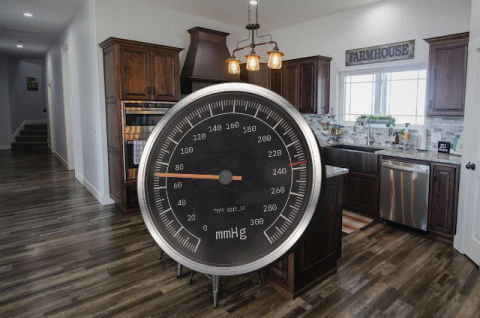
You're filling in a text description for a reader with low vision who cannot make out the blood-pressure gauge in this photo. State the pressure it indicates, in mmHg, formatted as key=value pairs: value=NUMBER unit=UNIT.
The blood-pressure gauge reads value=70 unit=mmHg
